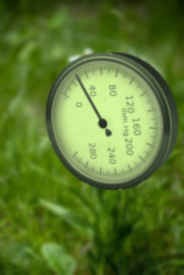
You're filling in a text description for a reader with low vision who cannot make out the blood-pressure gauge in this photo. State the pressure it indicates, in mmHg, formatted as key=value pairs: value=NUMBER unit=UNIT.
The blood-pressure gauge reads value=30 unit=mmHg
